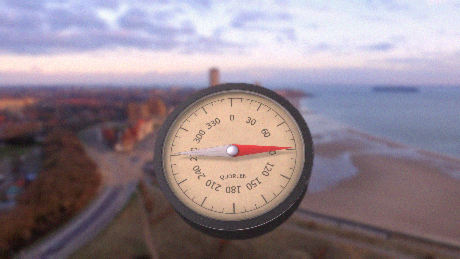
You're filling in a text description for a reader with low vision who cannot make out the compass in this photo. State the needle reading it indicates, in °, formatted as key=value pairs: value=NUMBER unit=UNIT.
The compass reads value=90 unit=°
